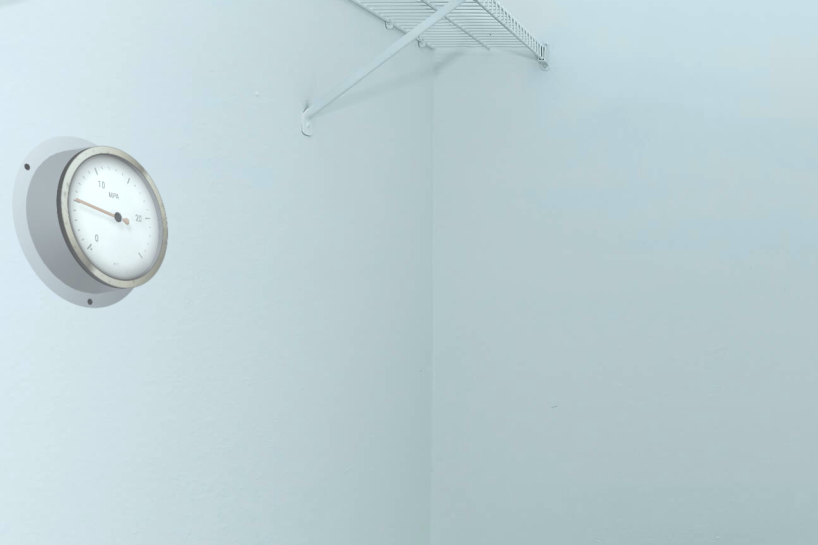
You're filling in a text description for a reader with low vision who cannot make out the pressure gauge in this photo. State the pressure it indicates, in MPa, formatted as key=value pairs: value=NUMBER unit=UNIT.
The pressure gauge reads value=5 unit=MPa
